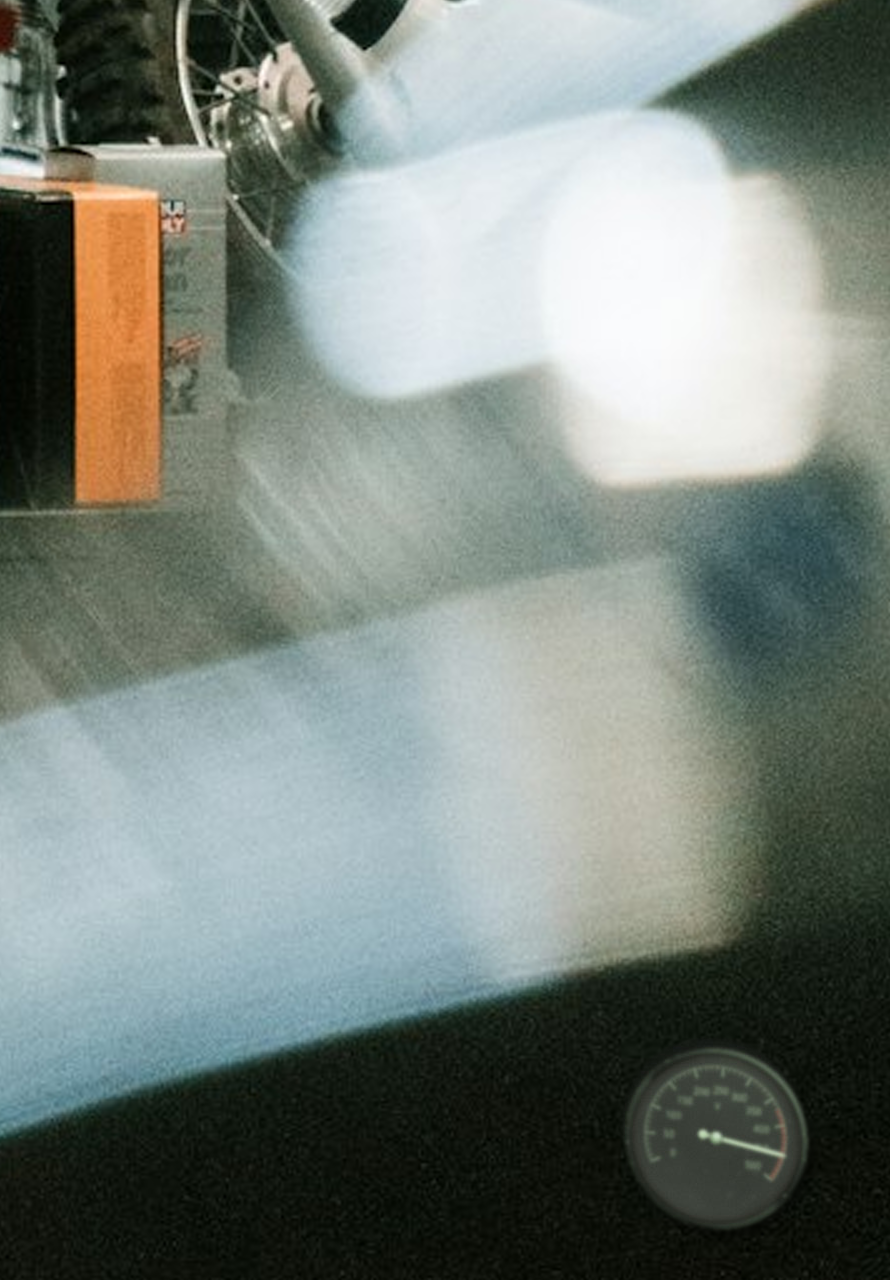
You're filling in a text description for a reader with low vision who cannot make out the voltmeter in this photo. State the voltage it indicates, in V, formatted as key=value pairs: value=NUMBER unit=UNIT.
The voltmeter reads value=450 unit=V
